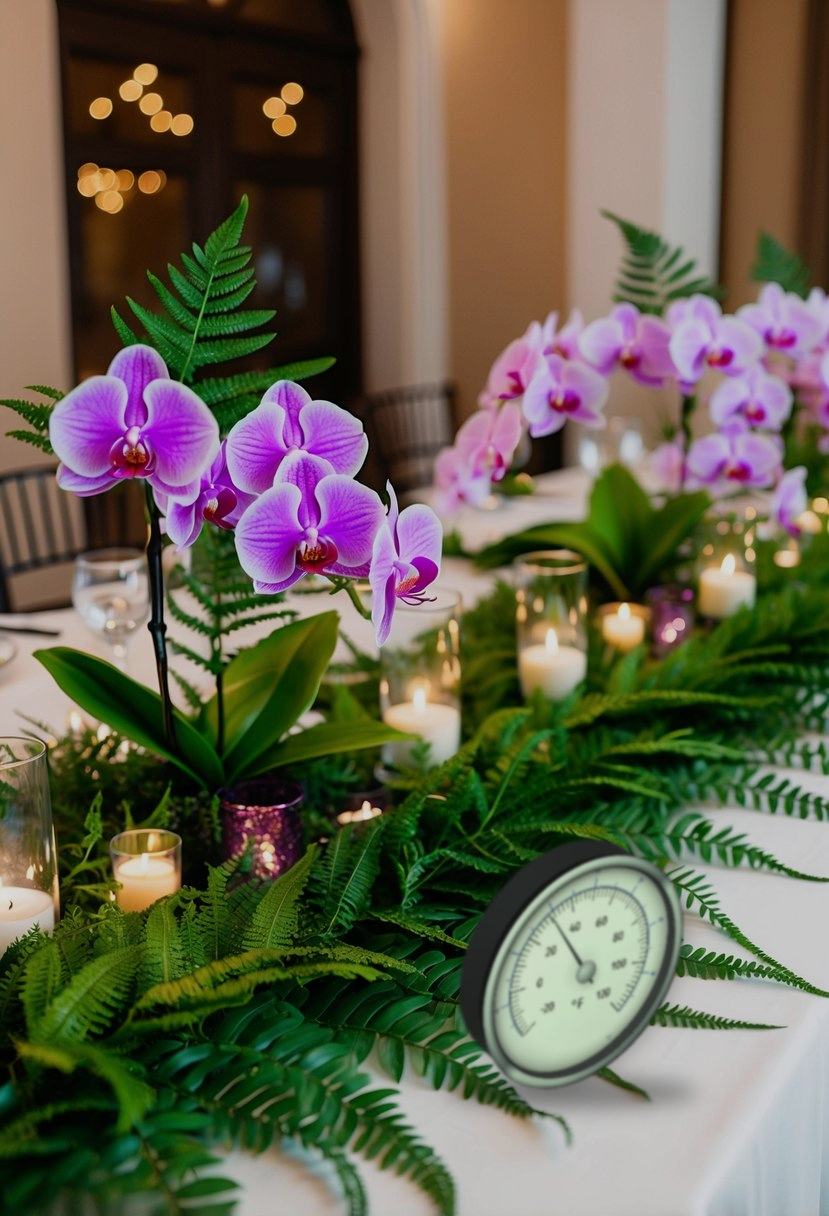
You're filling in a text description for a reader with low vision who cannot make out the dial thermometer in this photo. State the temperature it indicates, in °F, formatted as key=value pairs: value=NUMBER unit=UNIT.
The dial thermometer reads value=30 unit=°F
